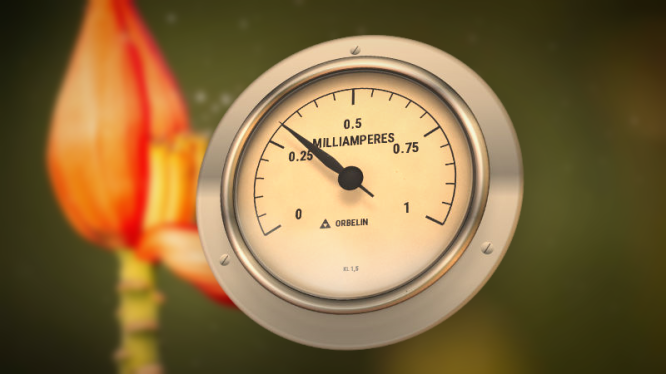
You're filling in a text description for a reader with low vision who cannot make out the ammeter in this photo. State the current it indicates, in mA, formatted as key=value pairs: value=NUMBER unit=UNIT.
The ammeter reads value=0.3 unit=mA
